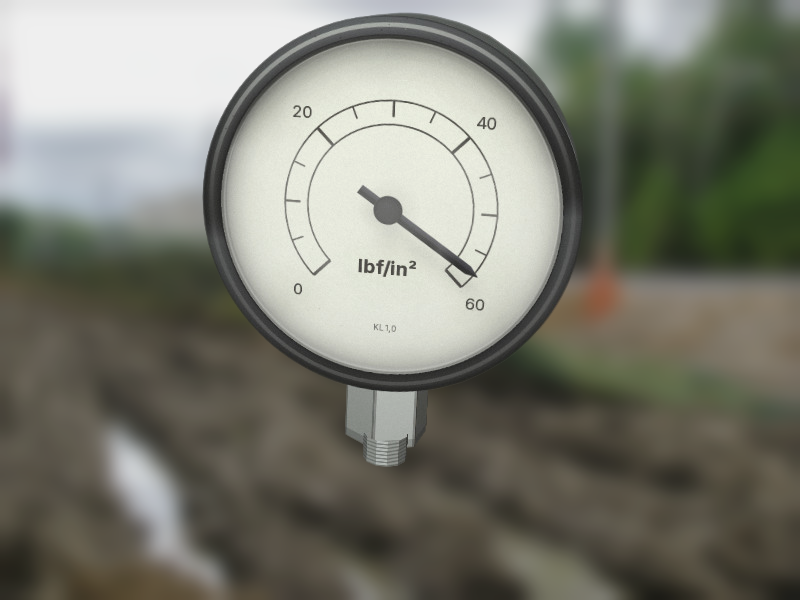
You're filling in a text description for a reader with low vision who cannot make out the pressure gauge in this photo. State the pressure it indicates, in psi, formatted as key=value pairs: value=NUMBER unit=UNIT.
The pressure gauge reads value=57.5 unit=psi
